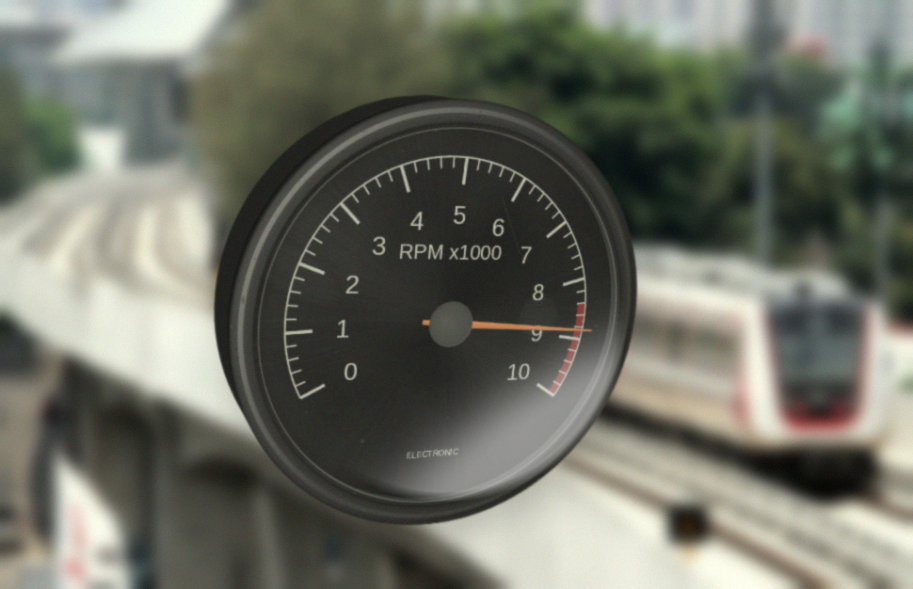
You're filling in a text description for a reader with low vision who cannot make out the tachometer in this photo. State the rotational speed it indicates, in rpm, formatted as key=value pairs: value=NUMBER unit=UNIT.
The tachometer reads value=8800 unit=rpm
